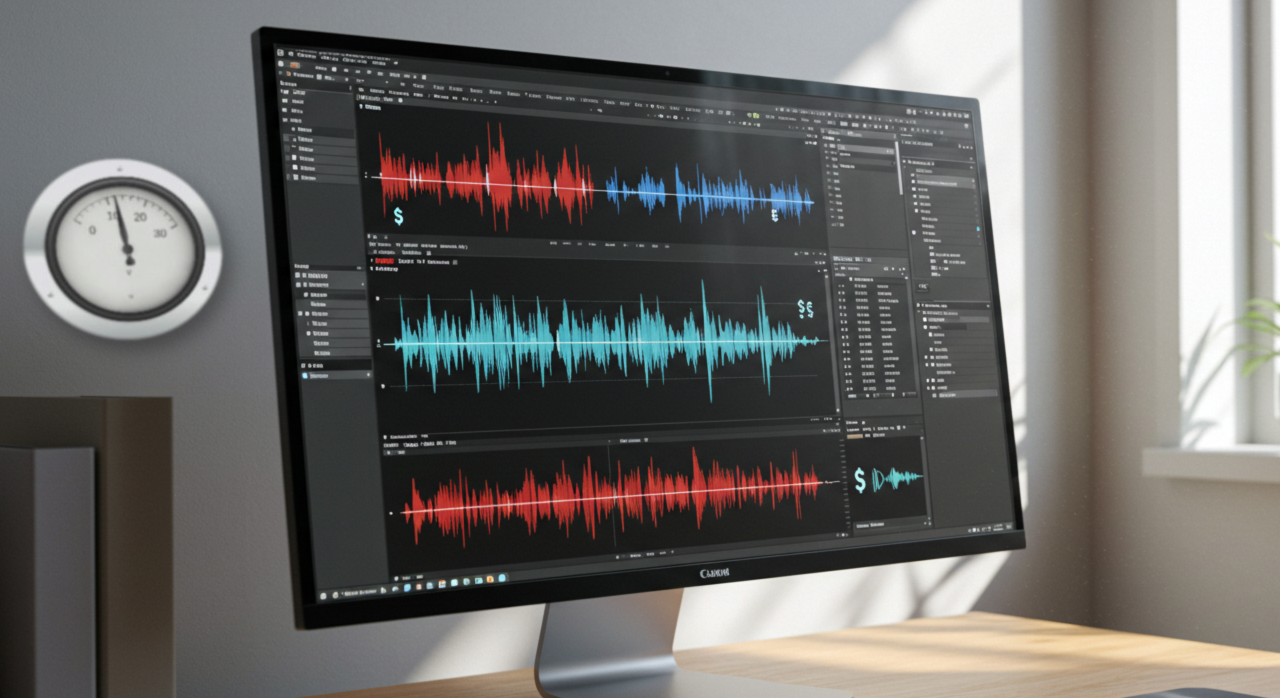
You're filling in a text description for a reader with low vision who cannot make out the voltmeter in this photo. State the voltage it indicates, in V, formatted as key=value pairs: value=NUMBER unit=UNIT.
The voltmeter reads value=12 unit=V
